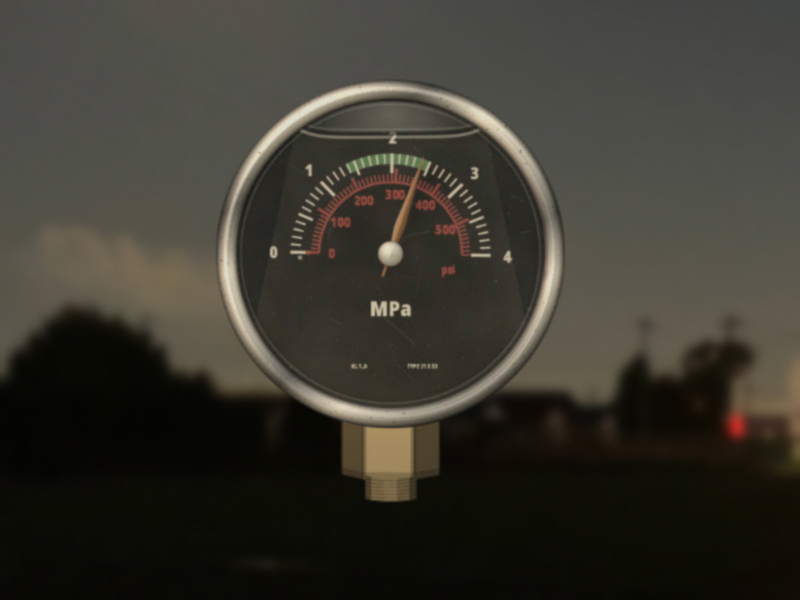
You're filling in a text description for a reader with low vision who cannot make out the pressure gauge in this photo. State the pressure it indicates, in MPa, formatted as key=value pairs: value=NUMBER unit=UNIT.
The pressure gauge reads value=2.4 unit=MPa
